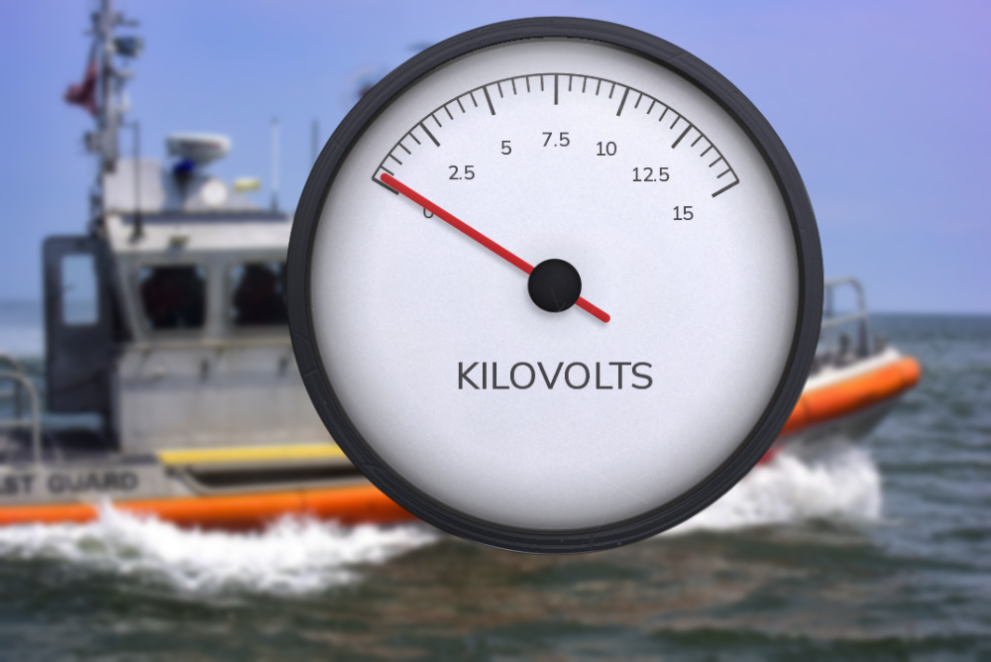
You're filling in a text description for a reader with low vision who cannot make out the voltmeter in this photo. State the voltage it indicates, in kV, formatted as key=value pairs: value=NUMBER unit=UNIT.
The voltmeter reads value=0.25 unit=kV
